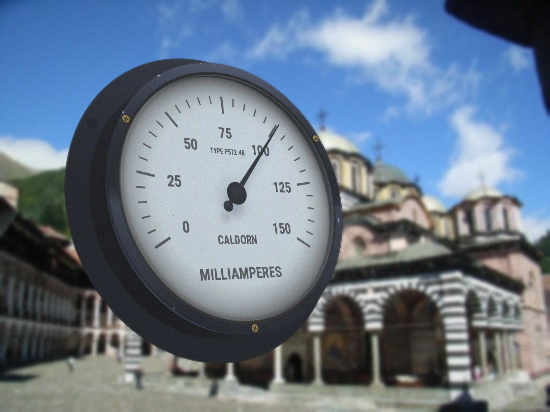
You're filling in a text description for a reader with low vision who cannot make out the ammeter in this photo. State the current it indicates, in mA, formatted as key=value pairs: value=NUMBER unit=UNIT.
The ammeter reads value=100 unit=mA
